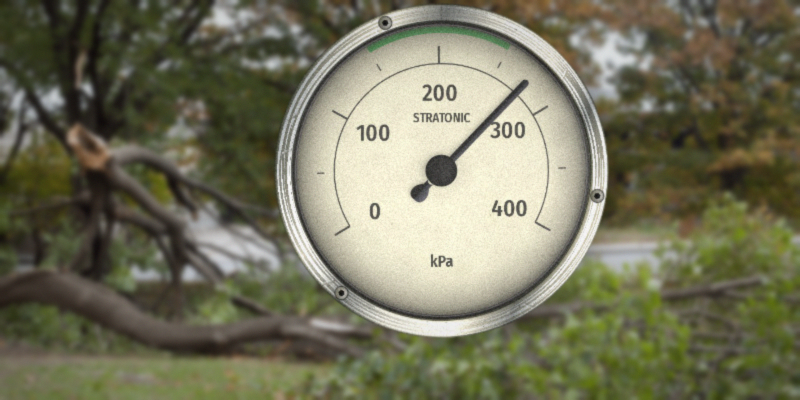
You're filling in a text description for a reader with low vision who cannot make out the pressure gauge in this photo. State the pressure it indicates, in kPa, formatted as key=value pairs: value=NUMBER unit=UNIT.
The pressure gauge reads value=275 unit=kPa
